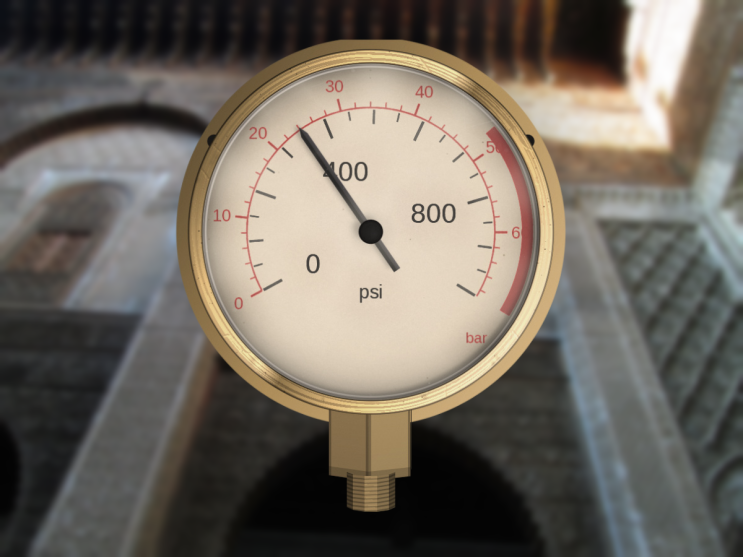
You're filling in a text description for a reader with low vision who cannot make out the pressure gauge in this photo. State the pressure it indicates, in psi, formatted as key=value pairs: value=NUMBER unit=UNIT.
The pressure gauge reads value=350 unit=psi
